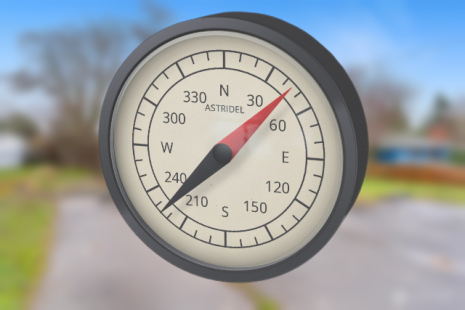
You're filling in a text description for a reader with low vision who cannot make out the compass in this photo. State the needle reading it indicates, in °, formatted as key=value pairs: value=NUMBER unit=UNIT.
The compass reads value=45 unit=°
